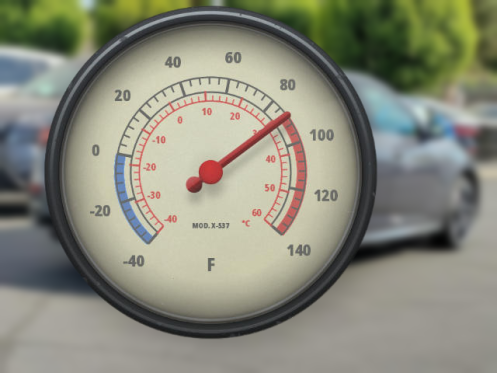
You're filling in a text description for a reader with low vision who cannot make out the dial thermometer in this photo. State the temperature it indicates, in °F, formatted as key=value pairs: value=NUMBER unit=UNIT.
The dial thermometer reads value=88 unit=°F
